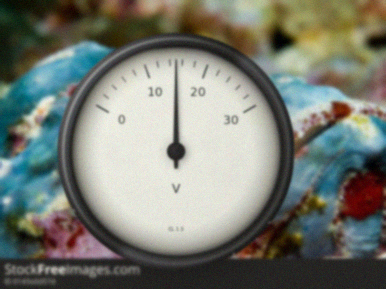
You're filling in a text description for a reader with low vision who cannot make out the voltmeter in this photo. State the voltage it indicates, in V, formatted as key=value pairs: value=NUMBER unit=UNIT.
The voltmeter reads value=15 unit=V
